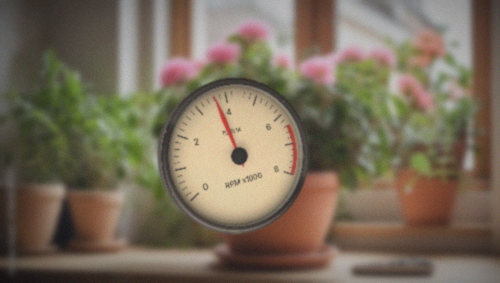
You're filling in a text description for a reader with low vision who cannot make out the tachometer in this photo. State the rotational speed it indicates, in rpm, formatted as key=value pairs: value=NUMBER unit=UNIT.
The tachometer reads value=3600 unit=rpm
